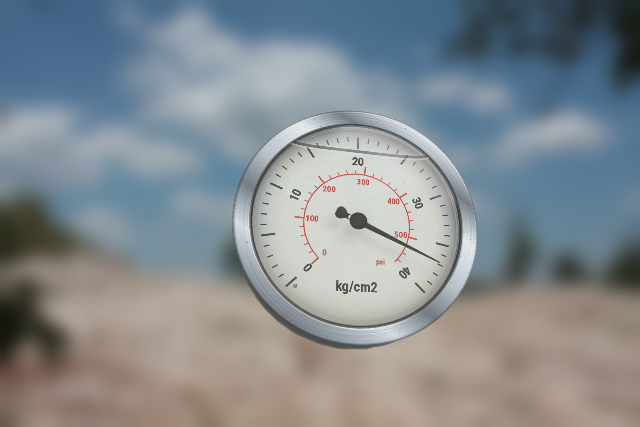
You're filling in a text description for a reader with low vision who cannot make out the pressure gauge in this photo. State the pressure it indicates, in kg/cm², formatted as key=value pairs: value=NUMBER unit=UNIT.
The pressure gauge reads value=37 unit=kg/cm²
